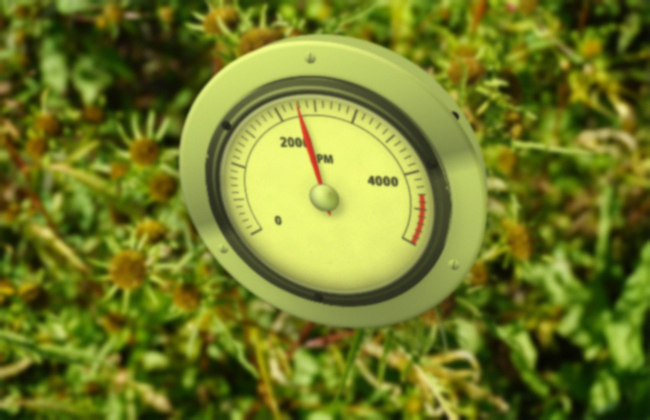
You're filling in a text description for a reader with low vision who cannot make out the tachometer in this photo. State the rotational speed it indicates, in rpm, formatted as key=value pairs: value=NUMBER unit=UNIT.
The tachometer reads value=2300 unit=rpm
